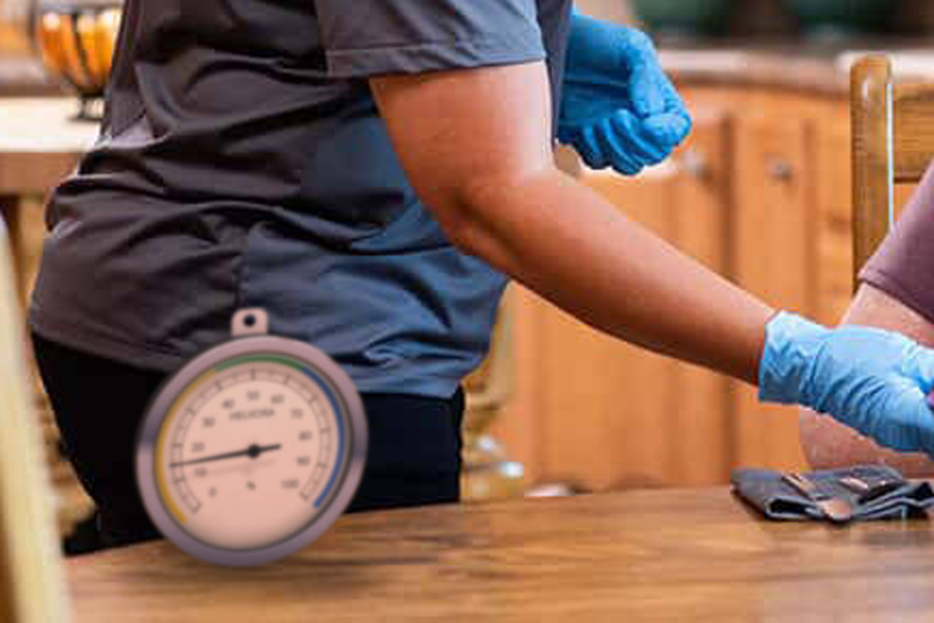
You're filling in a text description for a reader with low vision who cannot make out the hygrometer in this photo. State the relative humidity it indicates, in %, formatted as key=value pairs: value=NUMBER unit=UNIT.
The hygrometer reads value=15 unit=%
